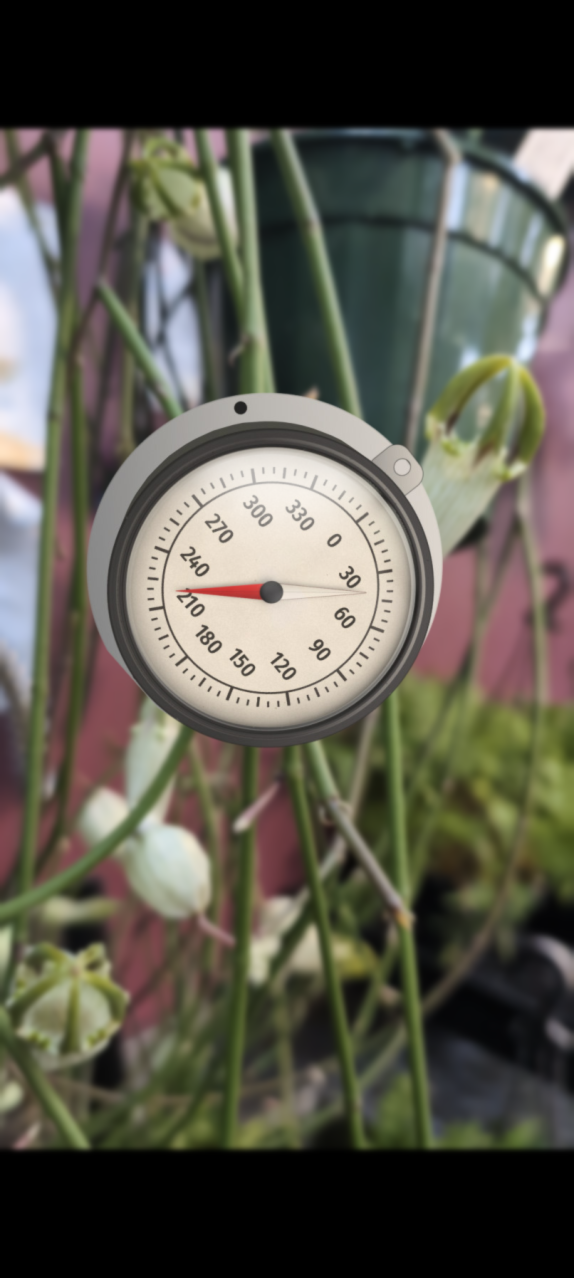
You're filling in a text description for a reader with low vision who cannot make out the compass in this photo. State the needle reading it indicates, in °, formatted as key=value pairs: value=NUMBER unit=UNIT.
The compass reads value=220 unit=°
